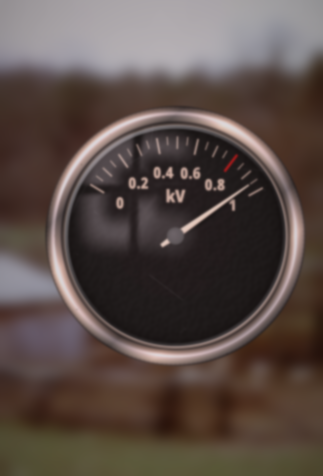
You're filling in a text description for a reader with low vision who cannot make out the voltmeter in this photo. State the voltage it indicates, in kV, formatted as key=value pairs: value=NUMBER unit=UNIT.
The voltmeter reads value=0.95 unit=kV
